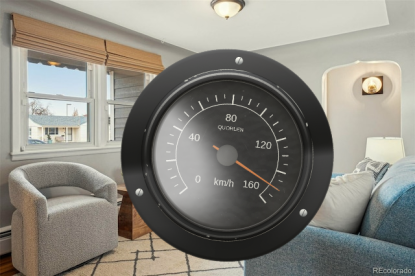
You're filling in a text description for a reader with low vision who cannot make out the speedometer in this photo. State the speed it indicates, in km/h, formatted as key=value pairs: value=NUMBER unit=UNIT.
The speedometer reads value=150 unit=km/h
